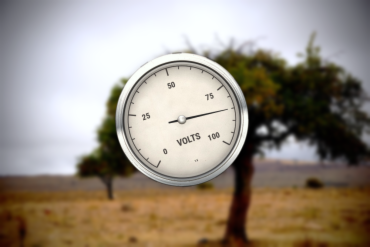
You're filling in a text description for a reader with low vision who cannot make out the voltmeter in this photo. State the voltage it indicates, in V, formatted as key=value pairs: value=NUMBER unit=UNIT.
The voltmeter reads value=85 unit=V
